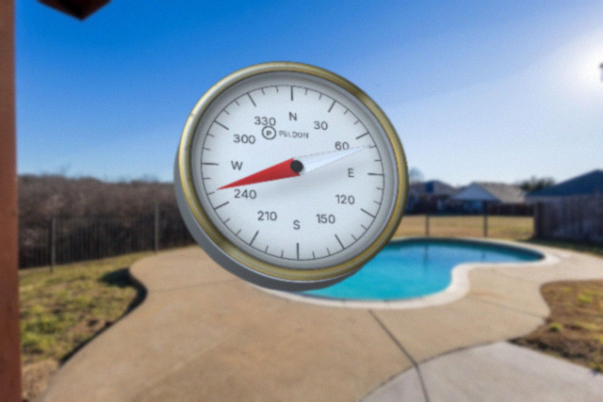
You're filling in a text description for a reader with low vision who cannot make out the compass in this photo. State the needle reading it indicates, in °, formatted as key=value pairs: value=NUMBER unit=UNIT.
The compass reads value=250 unit=°
